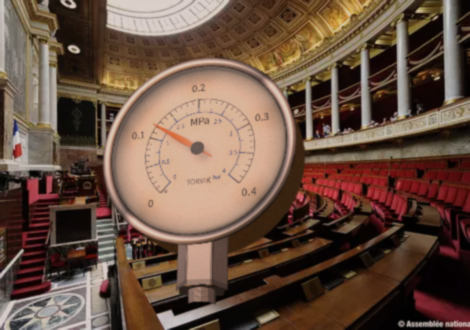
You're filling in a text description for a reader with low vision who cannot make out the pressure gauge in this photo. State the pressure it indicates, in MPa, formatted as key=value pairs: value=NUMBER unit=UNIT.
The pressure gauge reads value=0.12 unit=MPa
